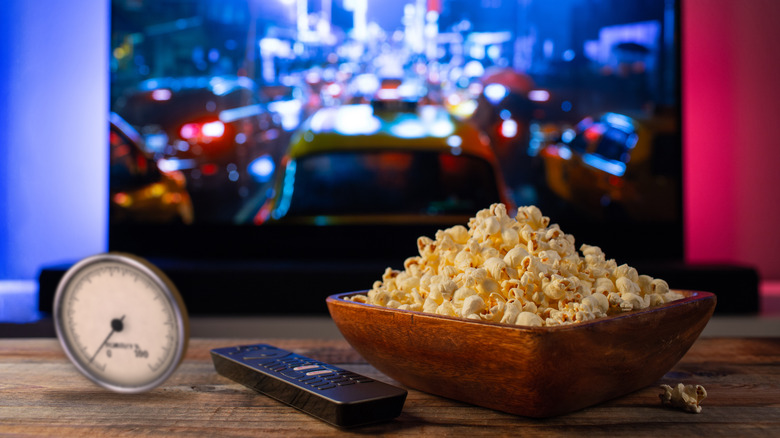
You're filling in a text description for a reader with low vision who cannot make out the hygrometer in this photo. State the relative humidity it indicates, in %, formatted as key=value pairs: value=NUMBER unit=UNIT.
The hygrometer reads value=5 unit=%
